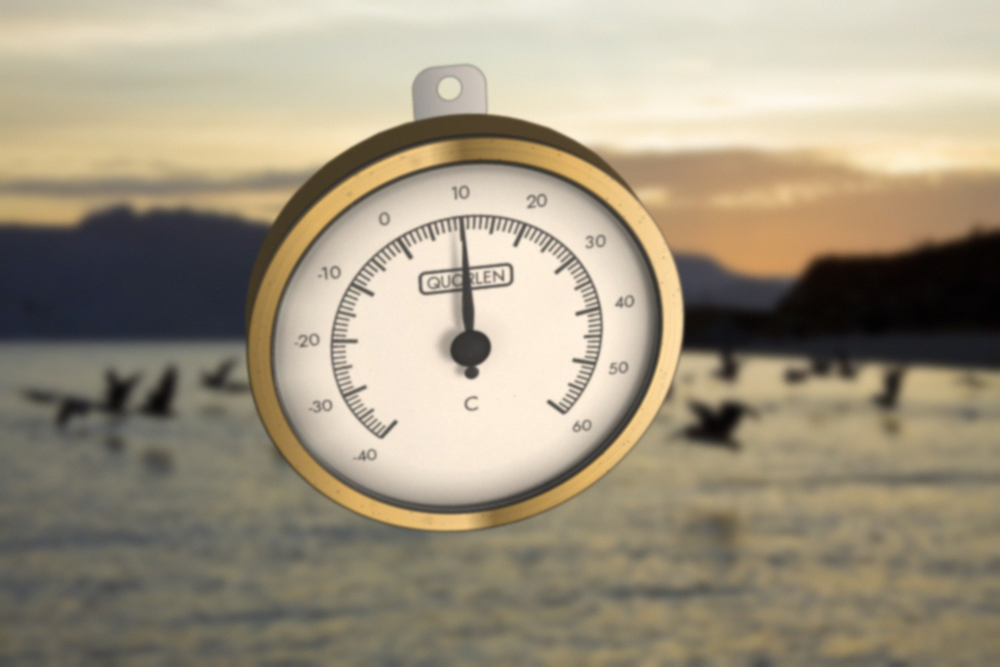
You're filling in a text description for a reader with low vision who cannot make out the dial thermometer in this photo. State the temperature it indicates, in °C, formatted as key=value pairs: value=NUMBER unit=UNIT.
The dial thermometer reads value=10 unit=°C
